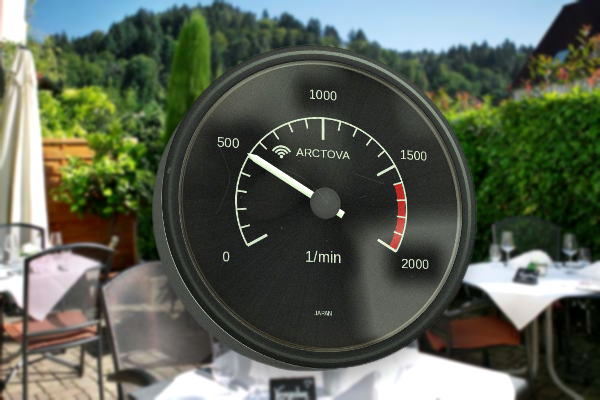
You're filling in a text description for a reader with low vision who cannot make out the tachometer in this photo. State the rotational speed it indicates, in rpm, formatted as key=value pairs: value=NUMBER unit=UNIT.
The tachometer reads value=500 unit=rpm
